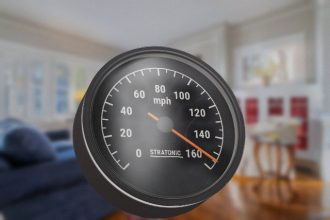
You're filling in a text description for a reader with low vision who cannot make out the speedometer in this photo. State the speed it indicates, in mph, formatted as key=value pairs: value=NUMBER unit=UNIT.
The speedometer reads value=155 unit=mph
